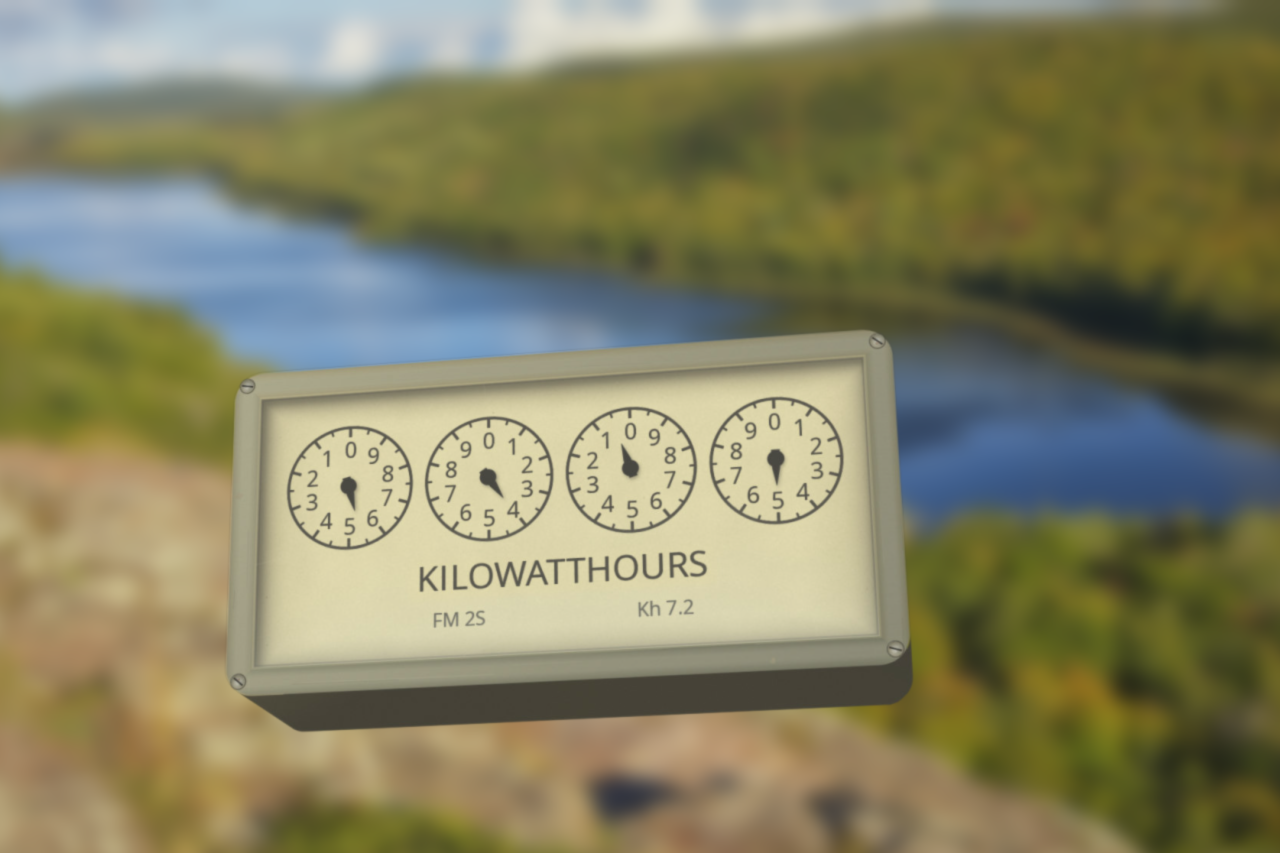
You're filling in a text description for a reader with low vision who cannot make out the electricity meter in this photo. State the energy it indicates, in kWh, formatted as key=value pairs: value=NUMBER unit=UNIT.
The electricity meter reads value=5405 unit=kWh
